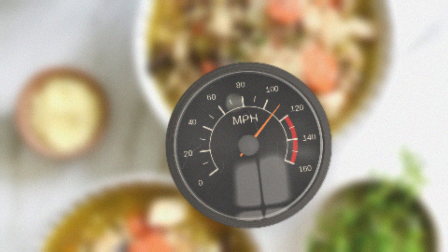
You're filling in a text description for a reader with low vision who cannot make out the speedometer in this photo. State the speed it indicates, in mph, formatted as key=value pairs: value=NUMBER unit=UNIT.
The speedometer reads value=110 unit=mph
